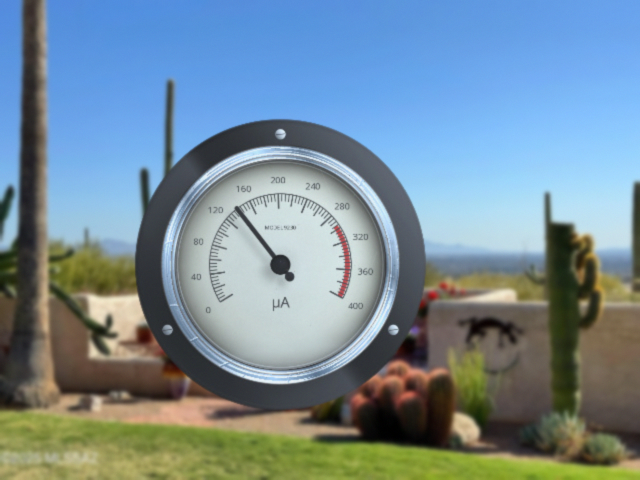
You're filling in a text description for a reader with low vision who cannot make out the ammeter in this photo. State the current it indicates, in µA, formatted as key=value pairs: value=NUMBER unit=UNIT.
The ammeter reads value=140 unit=µA
